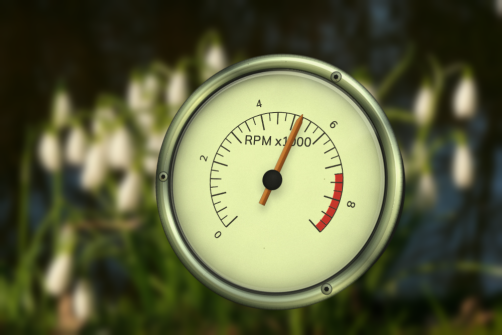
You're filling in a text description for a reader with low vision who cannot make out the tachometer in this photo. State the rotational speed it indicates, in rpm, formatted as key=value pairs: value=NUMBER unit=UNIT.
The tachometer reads value=5250 unit=rpm
